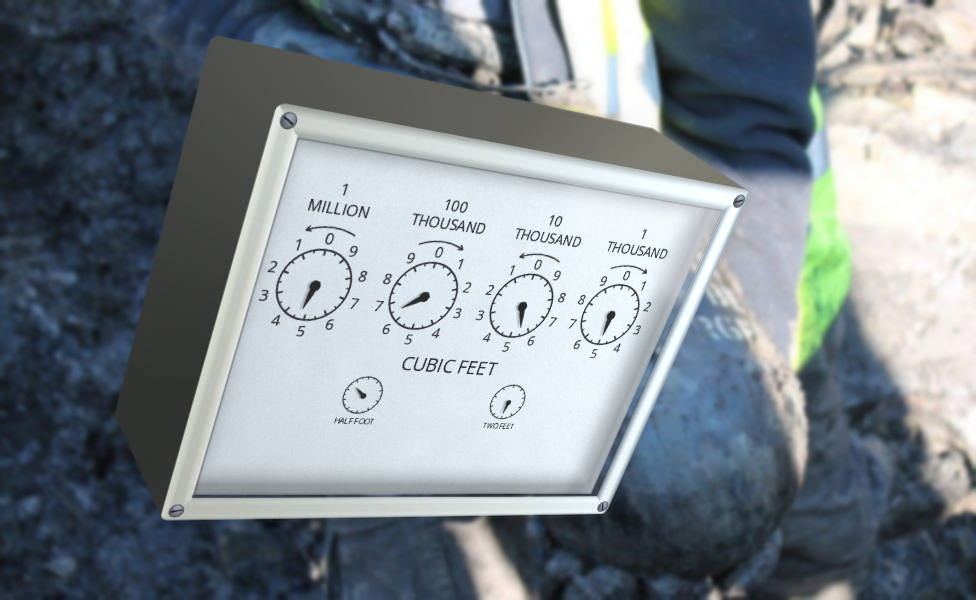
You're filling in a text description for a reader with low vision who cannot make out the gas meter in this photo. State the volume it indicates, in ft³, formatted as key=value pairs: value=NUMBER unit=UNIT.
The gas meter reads value=465500 unit=ft³
